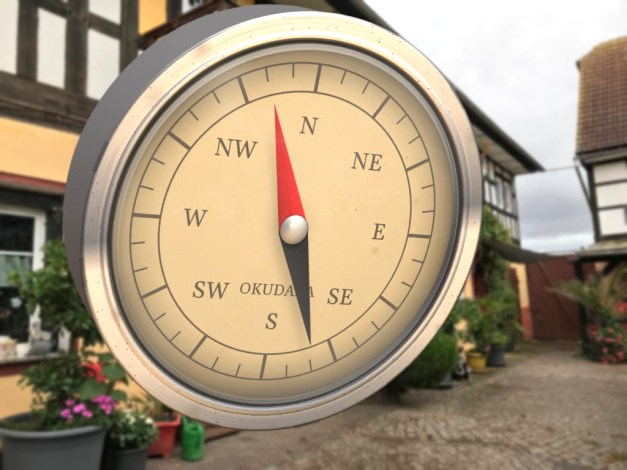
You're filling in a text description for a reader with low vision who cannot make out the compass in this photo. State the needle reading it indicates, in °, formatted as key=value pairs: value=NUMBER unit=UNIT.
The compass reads value=340 unit=°
